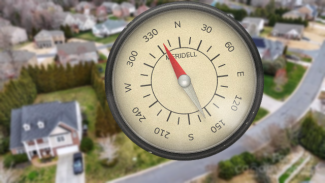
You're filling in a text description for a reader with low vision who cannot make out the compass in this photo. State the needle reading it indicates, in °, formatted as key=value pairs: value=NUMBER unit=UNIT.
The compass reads value=337.5 unit=°
